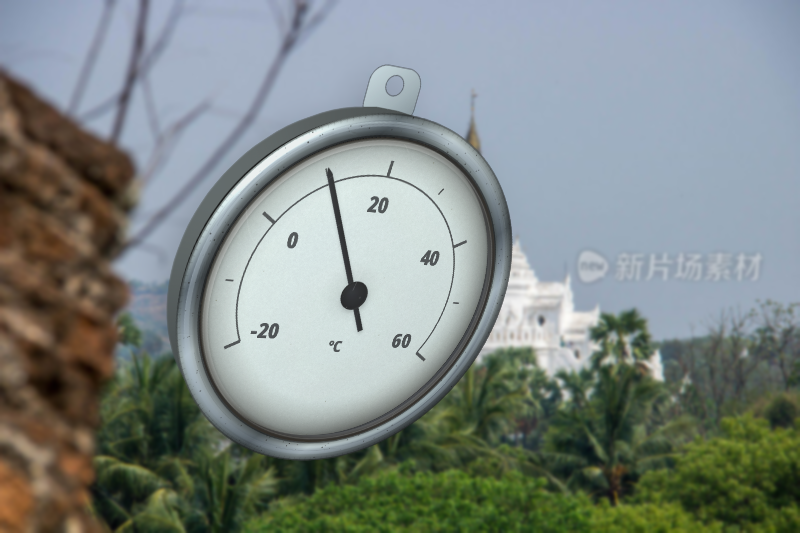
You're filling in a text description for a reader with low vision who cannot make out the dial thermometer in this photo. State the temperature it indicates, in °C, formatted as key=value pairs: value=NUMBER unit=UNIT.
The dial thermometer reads value=10 unit=°C
